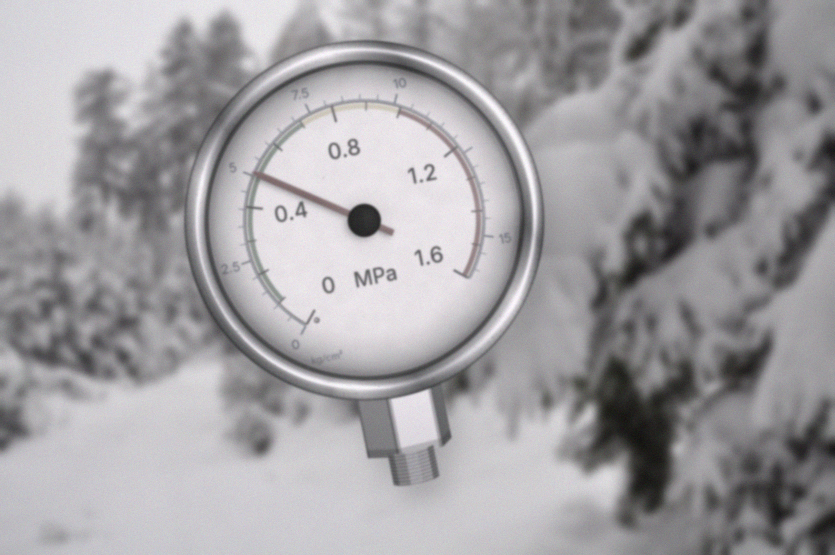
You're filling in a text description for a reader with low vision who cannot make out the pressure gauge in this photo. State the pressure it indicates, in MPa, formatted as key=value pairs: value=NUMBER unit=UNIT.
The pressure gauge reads value=0.5 unit=MPa
